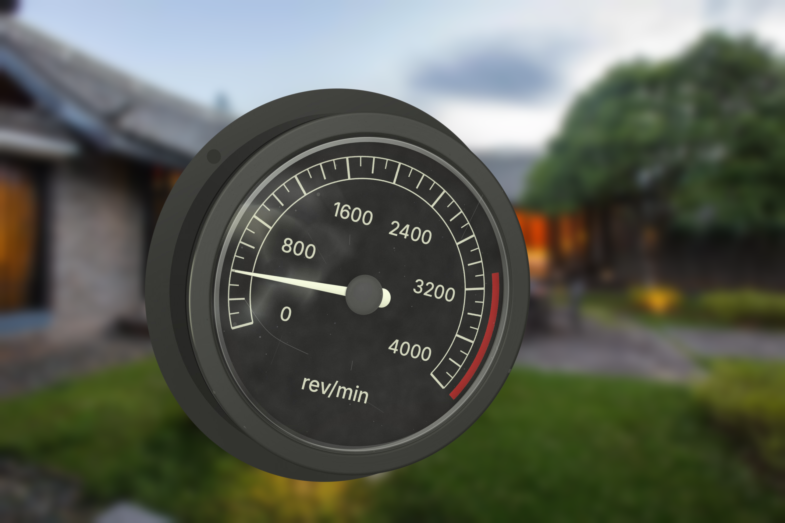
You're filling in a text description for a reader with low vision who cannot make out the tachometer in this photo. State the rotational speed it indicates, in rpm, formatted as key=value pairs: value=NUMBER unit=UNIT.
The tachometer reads value=400 unit=rpm
